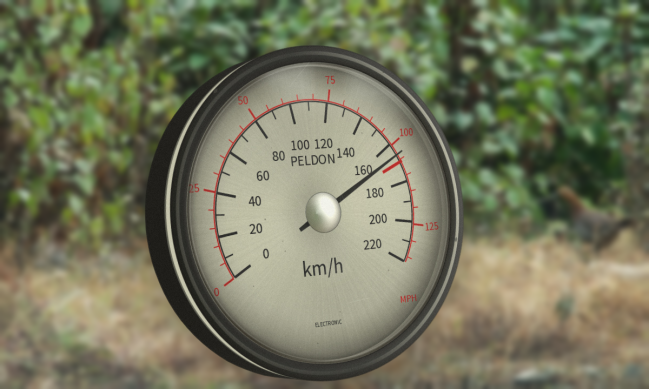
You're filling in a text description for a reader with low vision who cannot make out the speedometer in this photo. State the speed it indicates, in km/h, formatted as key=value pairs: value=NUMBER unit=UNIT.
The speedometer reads value=165 unit=km/h
